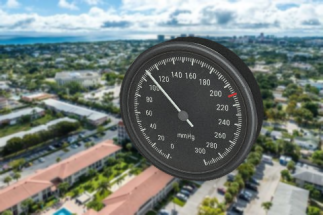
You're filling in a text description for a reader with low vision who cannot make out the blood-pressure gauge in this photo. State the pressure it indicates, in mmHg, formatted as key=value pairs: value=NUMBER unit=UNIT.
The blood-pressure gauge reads value=110 unit=mmHg
